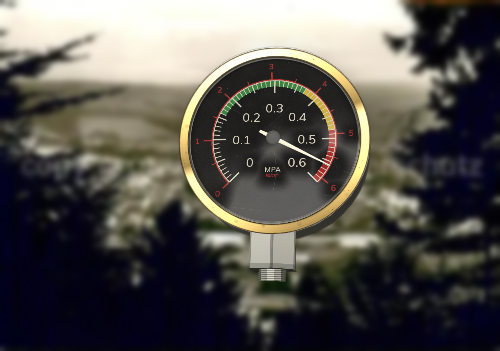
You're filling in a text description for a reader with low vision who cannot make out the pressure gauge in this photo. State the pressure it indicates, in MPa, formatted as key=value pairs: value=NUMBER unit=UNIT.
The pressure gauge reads value=0.56 unit=MPa
